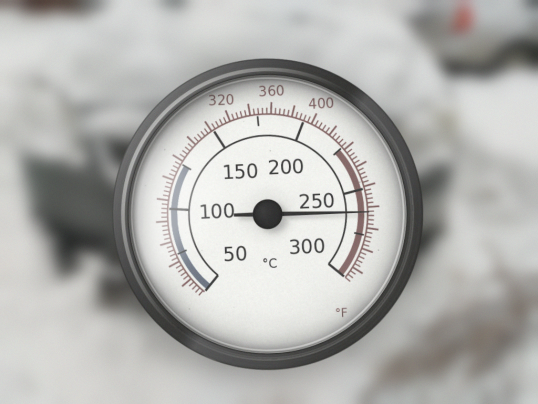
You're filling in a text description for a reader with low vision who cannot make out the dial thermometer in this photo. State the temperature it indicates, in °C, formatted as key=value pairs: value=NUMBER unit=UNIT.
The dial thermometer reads value=262.5 unit=°C
